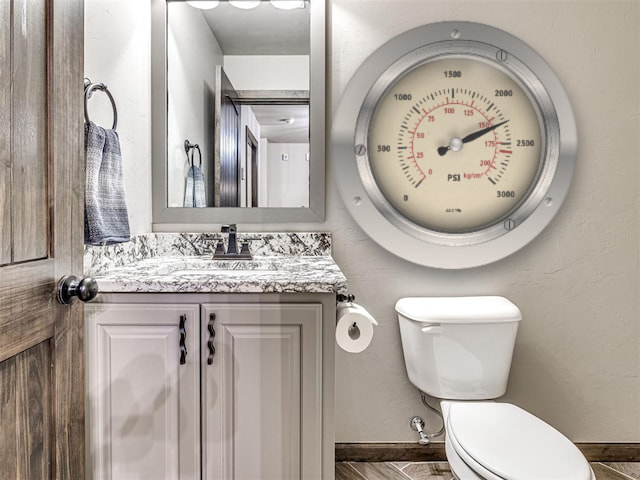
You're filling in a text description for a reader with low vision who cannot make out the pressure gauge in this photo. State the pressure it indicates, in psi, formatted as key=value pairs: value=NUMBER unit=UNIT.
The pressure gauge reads value=2250 unit=psi
